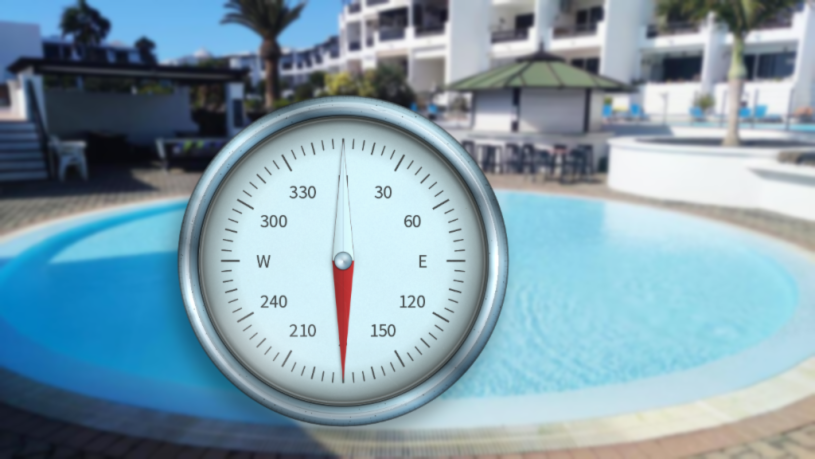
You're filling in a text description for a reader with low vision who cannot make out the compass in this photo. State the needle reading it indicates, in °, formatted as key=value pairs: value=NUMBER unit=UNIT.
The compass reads value=180 unit=°
